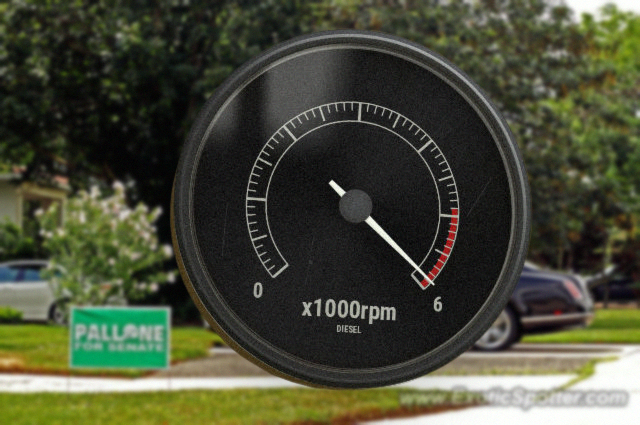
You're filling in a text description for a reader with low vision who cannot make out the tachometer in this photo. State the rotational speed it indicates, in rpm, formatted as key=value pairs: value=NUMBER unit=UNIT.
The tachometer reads value=5900 unit=rpm
